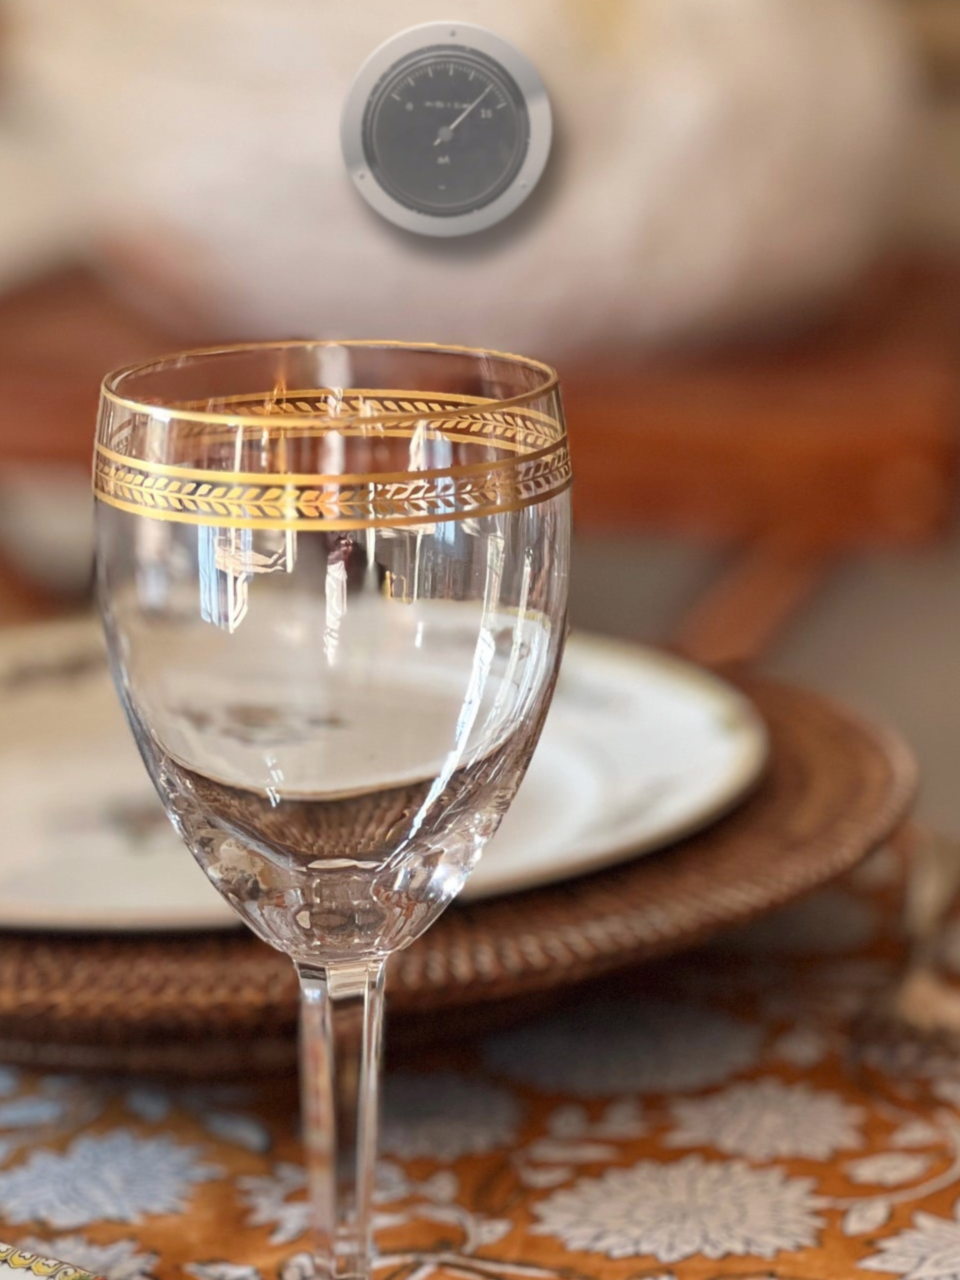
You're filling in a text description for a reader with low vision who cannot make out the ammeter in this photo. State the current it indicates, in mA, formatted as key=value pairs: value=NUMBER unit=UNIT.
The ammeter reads value=12.5 unit=mA
